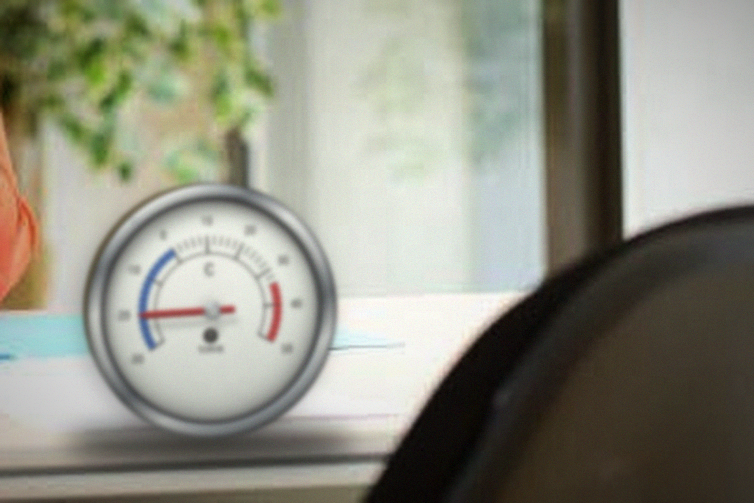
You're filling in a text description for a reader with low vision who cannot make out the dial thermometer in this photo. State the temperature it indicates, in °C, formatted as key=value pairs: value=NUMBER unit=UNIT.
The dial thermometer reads value=-20 unit=°C
